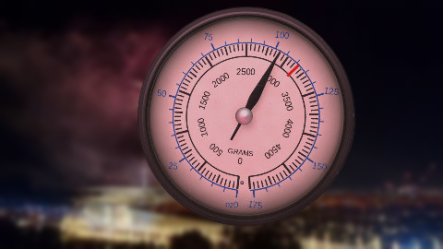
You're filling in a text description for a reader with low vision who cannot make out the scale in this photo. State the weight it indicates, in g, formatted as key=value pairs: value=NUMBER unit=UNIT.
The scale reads value=2900 unit=g
